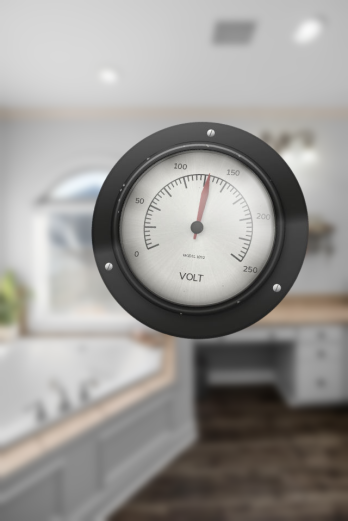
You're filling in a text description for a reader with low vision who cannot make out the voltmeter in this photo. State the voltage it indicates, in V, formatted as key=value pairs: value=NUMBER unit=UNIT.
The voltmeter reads value=130 unit=V
